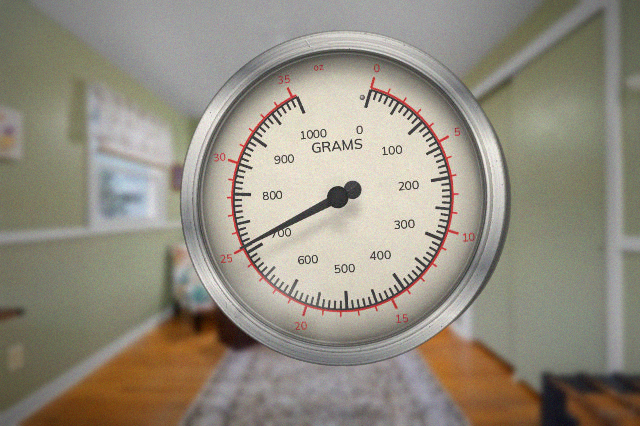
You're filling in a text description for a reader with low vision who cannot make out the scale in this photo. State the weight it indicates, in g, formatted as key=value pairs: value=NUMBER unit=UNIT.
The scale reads value=710 unit=g
